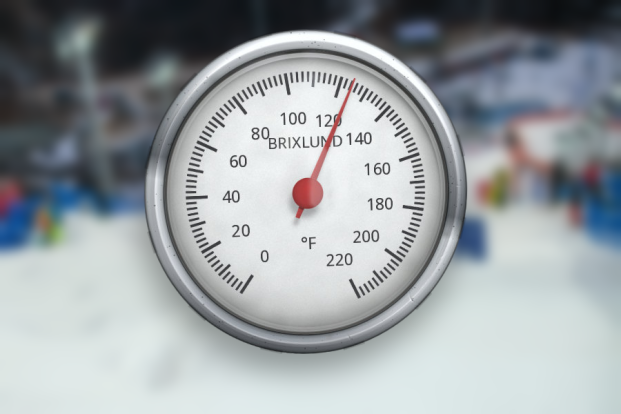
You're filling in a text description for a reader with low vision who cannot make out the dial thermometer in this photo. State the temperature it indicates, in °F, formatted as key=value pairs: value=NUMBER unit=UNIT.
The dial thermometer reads value=124 unit=°F
